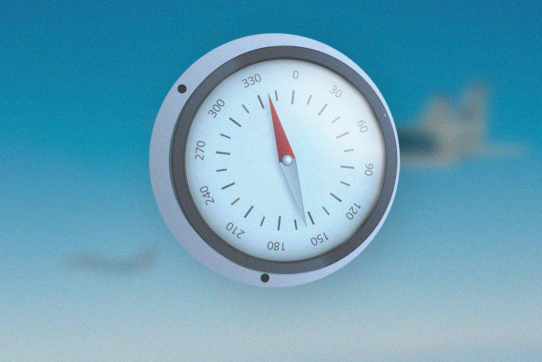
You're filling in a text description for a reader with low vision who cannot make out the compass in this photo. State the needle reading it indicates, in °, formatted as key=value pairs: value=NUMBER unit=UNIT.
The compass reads value=337.5 unit=°
